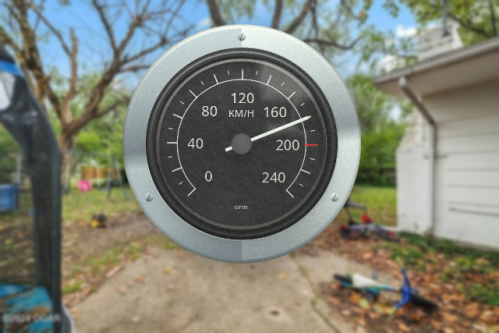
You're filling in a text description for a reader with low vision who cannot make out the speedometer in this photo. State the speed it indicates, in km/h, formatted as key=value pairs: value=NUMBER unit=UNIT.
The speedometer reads value=180 unit=km/h
